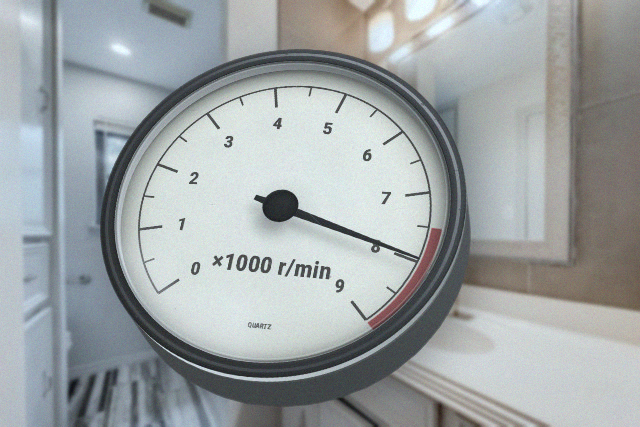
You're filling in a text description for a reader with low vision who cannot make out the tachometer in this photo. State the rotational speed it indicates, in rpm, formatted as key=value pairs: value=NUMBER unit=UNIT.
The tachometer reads value=8000 unit=rpm
